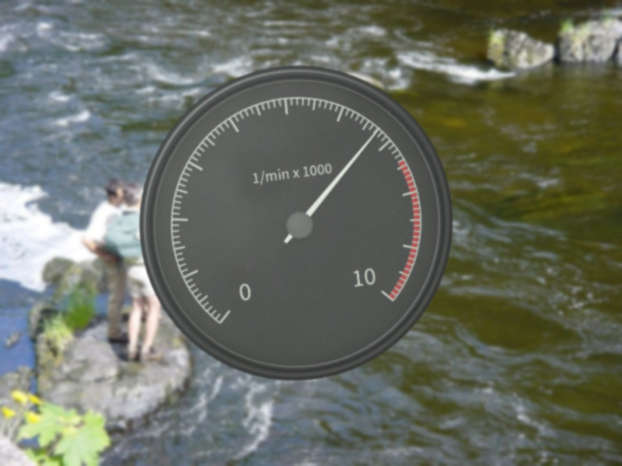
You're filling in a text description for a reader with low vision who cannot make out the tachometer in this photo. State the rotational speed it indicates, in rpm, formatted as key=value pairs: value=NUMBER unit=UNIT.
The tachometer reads value=6700 unit=rpm
